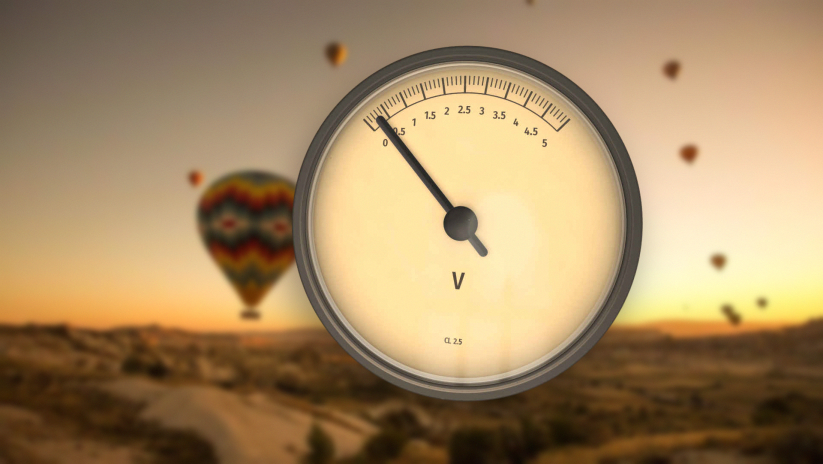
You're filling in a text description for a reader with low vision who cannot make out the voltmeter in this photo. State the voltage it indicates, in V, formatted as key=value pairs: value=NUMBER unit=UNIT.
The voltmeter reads value=0.3 unit=V
